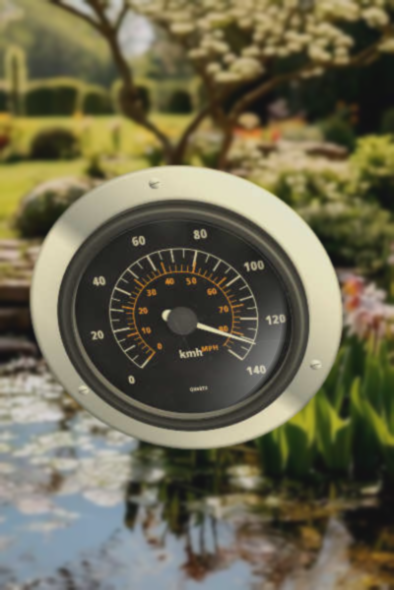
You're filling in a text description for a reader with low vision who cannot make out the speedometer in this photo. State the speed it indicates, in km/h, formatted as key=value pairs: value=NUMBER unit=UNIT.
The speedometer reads value=130 unit=km/h
